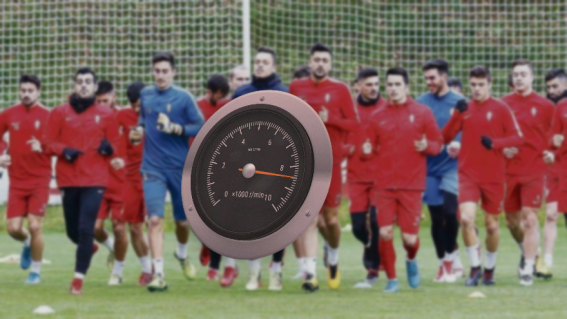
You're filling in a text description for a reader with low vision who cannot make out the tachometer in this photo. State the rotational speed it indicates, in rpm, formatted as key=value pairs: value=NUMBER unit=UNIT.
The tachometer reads value=8500 unit=rpm
